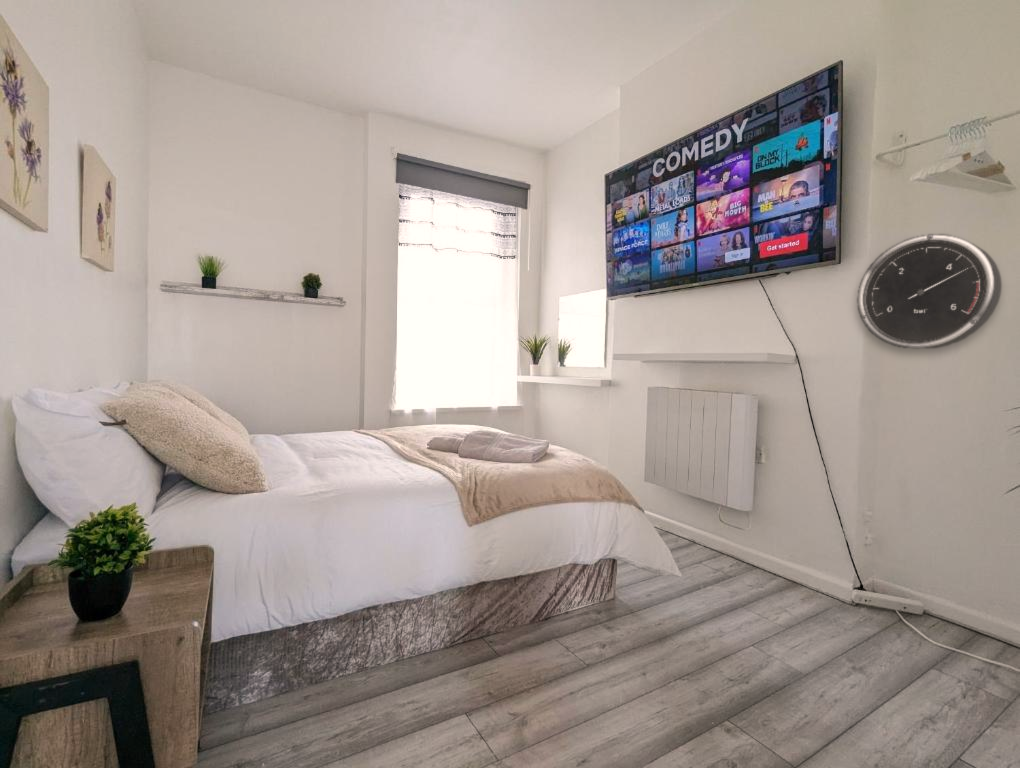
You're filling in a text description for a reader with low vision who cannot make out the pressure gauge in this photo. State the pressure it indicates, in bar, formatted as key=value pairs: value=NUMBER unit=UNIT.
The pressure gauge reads value=4.5 unit=bar
